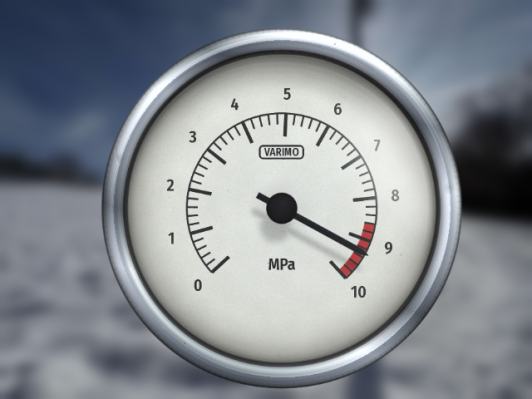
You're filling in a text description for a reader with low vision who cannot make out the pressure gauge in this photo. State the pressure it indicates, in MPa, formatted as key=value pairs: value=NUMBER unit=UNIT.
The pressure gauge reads value=9.3 unit=MPa
